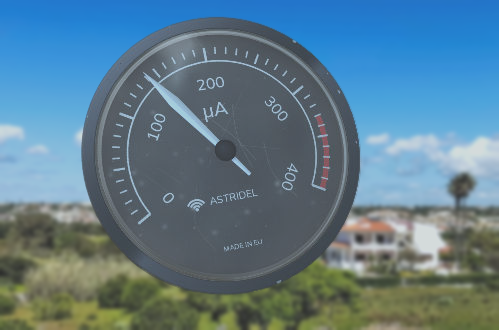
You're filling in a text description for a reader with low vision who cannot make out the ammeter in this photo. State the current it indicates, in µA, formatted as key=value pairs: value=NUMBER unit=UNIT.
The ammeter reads value=140 unit=µA
